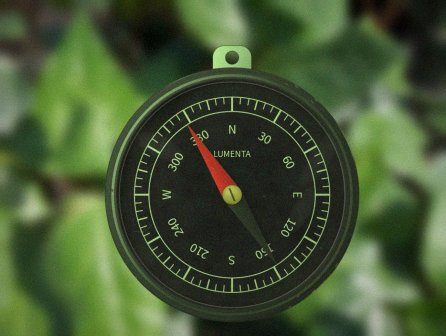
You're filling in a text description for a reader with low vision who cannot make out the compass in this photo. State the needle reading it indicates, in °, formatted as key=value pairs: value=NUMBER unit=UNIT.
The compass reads value=327.5 unit=°
